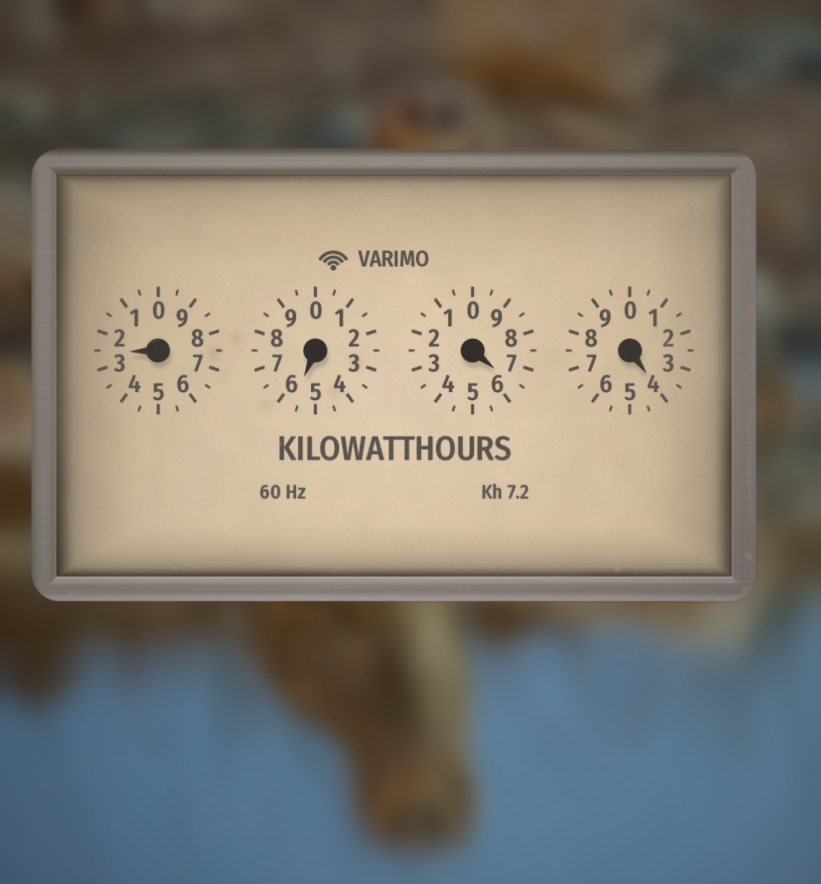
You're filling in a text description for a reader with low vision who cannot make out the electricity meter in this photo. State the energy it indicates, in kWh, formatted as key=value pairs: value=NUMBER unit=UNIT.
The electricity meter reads value=2564 unit=kWh
